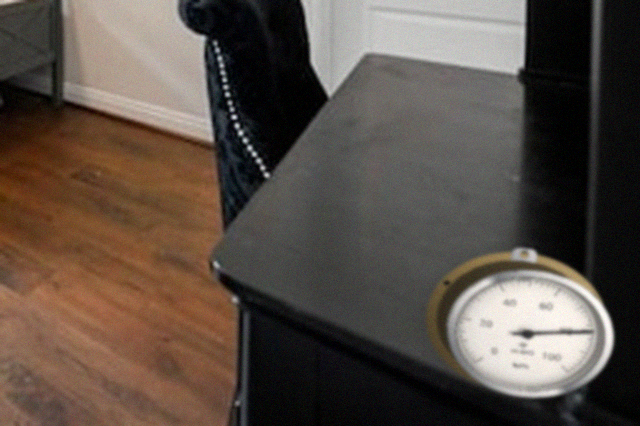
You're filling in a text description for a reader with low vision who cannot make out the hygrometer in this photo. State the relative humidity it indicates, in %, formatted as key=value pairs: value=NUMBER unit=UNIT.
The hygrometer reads value=80 unit=%
